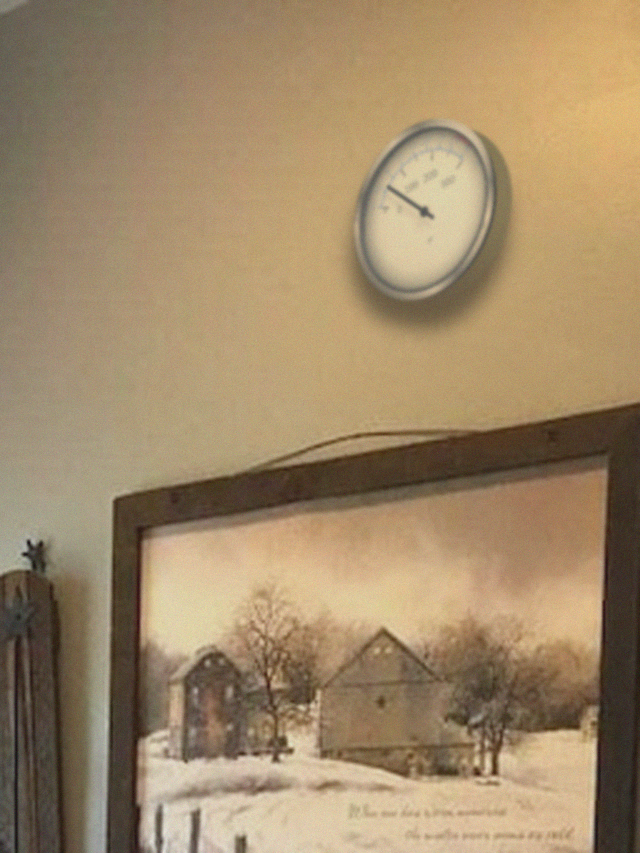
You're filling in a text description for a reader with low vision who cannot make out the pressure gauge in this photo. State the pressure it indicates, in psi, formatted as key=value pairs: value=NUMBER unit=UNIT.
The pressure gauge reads value=50 unit=psi
